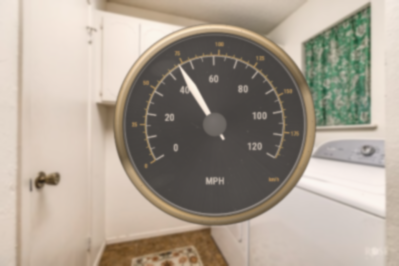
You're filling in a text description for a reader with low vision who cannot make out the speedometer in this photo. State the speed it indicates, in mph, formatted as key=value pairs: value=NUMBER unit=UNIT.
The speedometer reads value=45 unit=mph
